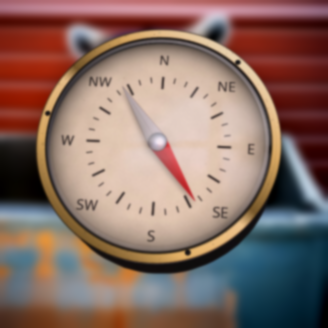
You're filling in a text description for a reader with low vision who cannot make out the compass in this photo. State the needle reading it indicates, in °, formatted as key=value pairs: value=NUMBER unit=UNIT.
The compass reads value=145 unit=°
